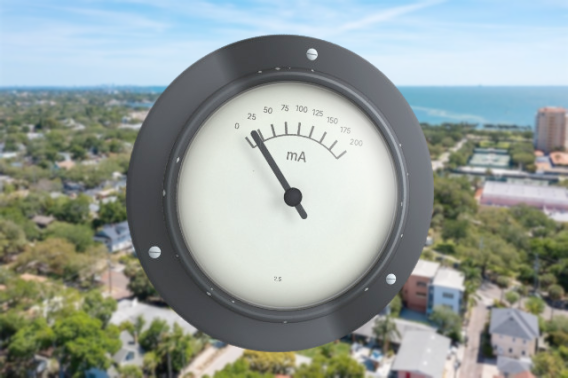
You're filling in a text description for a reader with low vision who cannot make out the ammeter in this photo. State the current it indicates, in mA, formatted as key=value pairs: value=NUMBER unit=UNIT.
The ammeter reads value=12.5 unit=mA
